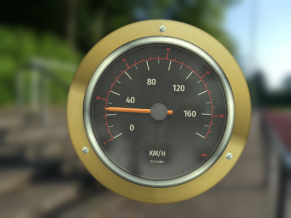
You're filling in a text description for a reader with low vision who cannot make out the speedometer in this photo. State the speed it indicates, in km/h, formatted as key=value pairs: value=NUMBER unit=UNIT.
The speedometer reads value=25 unit=km/h
